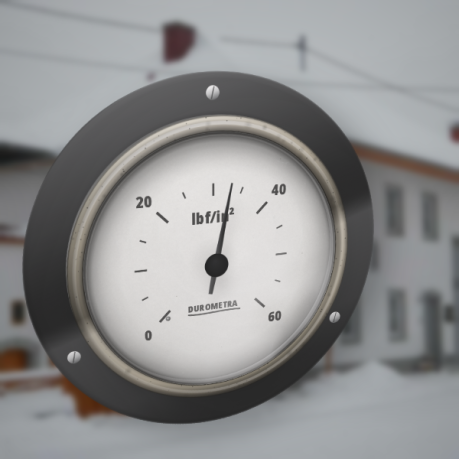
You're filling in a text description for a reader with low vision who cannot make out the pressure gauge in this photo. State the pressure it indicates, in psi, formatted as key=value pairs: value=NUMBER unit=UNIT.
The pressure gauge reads value=32.5 unit=psi
